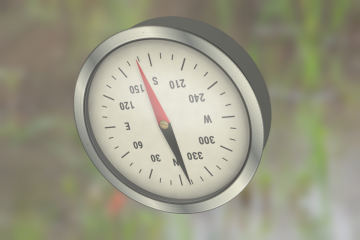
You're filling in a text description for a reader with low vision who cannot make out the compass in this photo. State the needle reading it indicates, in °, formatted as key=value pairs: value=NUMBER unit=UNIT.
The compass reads value=170 unit=°
